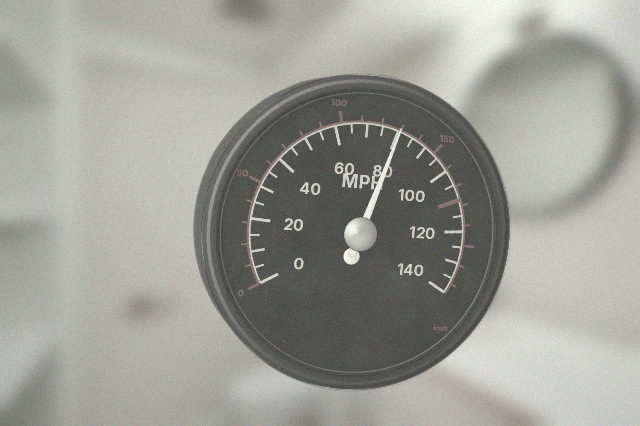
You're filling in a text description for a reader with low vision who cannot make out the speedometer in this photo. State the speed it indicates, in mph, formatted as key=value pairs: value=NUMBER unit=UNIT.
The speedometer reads value=80 unit=mph
